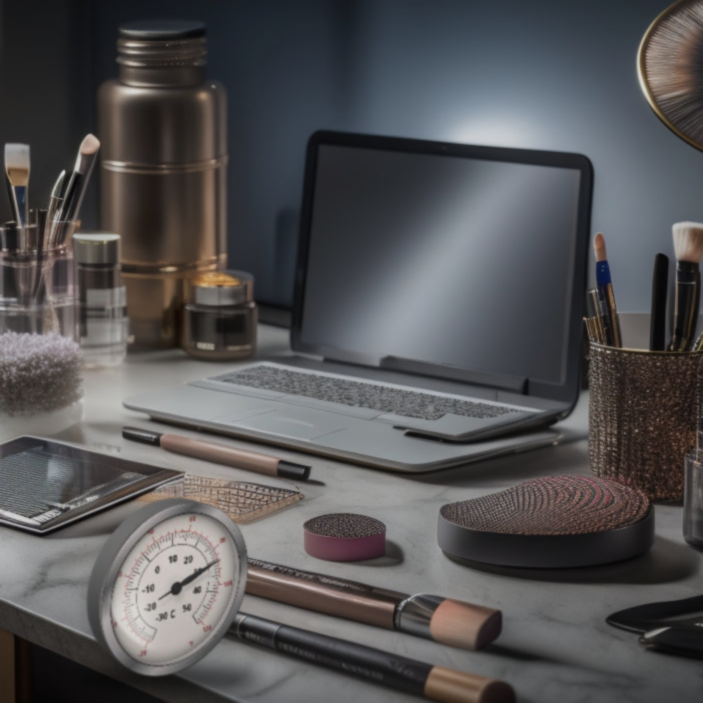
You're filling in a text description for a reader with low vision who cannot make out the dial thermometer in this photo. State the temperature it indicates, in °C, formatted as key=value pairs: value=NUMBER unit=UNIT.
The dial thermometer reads value=30 unit=°C
